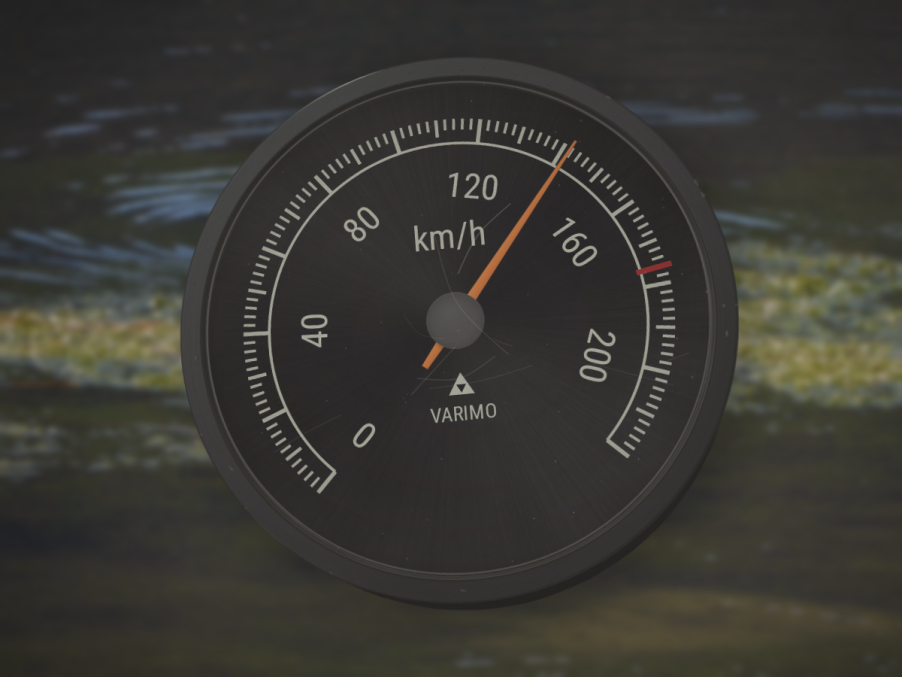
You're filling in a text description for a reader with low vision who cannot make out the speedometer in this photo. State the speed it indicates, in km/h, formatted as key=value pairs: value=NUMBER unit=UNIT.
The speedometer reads value=142 unit=km/h
